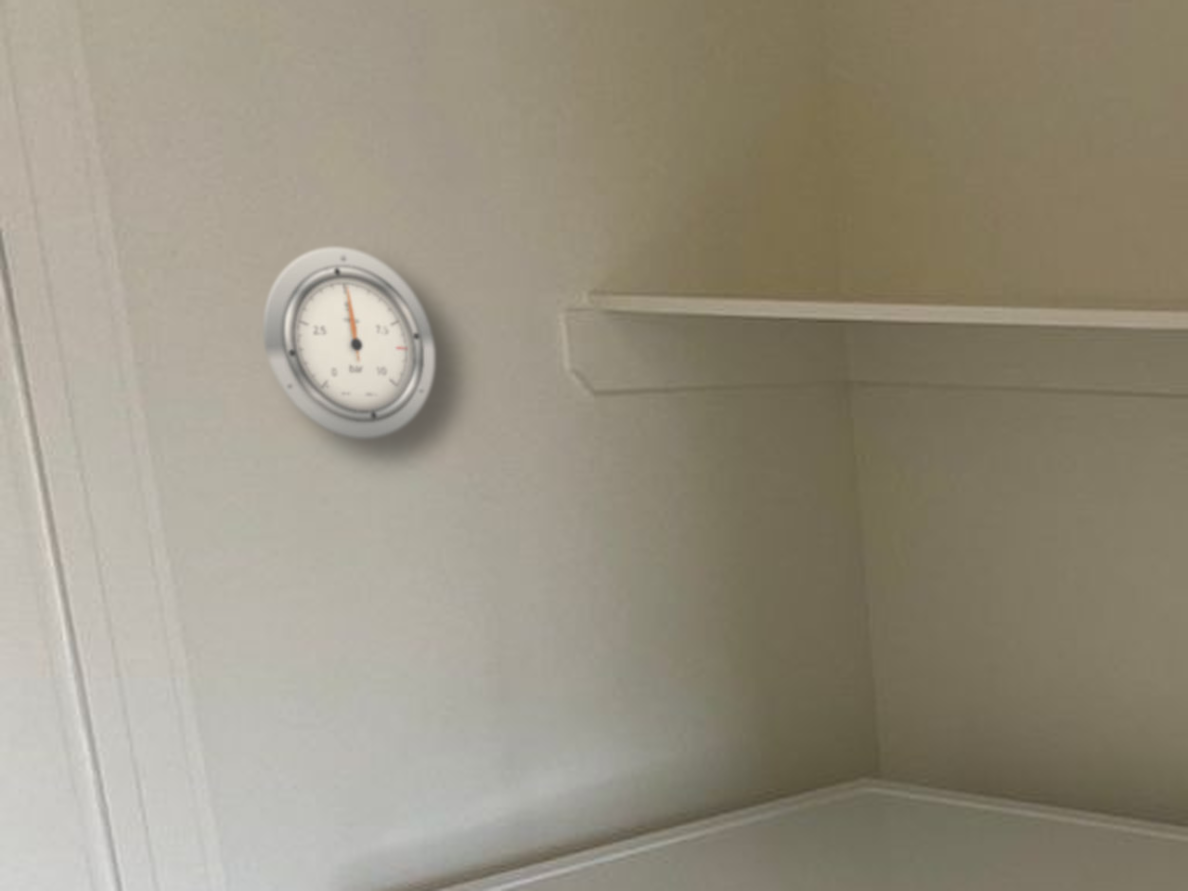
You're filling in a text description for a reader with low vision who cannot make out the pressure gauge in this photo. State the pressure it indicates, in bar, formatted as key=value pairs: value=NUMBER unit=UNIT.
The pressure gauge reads value=5 unit=bar
